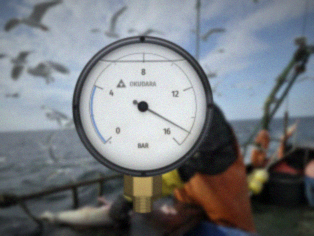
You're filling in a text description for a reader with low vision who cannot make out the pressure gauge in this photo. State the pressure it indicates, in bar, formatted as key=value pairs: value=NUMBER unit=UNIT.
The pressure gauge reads value=15 unit=bar
